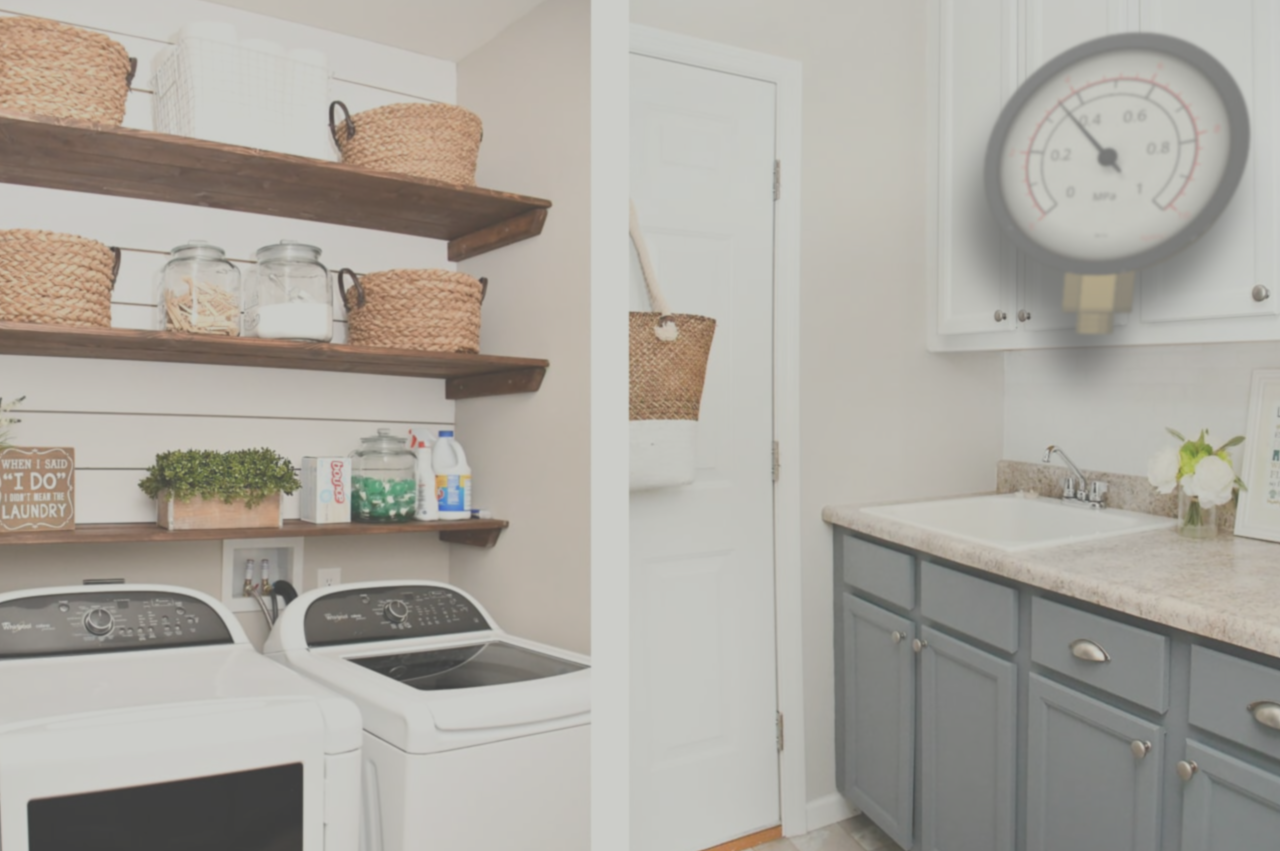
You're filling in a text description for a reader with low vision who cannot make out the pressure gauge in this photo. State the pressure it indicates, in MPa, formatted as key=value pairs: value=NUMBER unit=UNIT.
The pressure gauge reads value=0.35 unit=MPa
